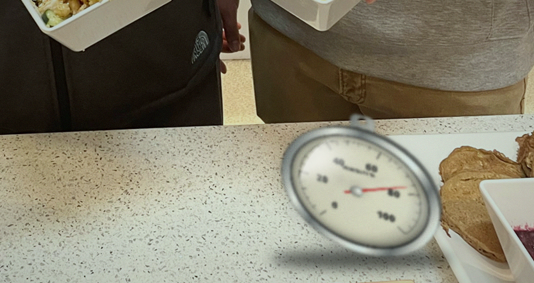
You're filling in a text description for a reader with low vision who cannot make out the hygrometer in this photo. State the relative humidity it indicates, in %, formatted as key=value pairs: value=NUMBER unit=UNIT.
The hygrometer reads value=76 unit=%
